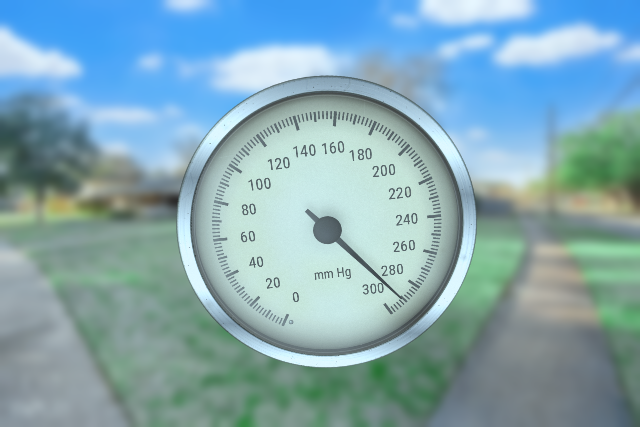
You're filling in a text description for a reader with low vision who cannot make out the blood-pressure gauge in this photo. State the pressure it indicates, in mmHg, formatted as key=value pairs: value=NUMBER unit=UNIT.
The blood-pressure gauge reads value=290 unit=mmHg
